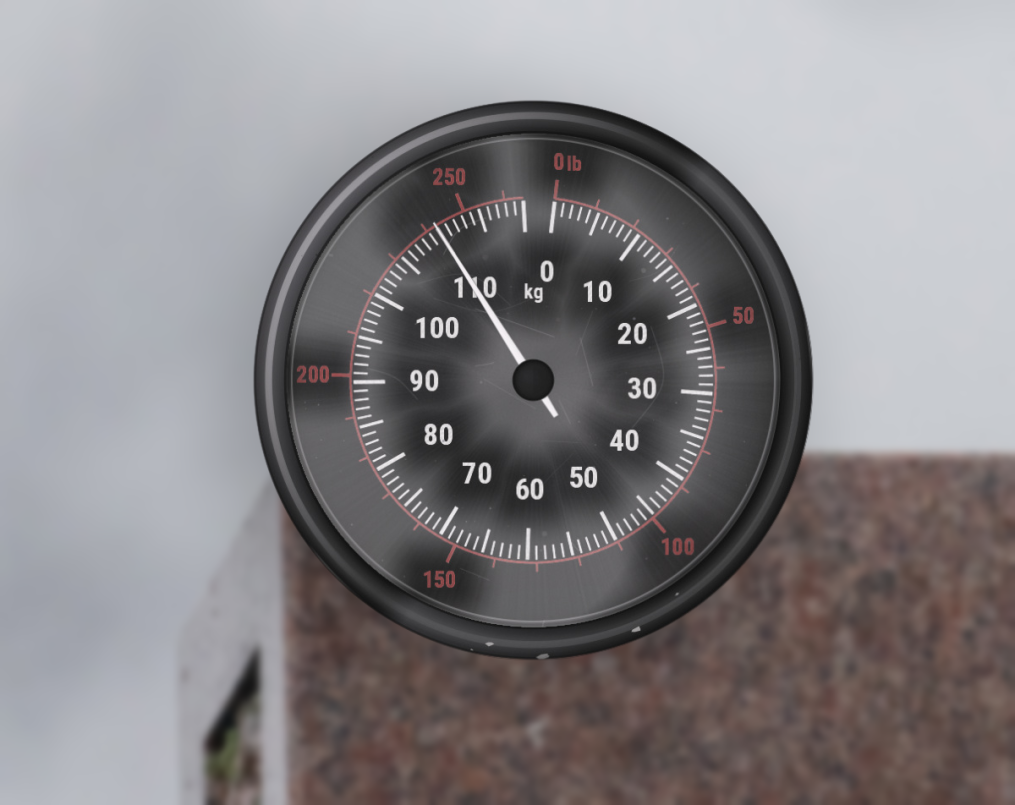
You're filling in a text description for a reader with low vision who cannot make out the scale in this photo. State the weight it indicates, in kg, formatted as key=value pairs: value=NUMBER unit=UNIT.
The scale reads value=110 unit=kg
